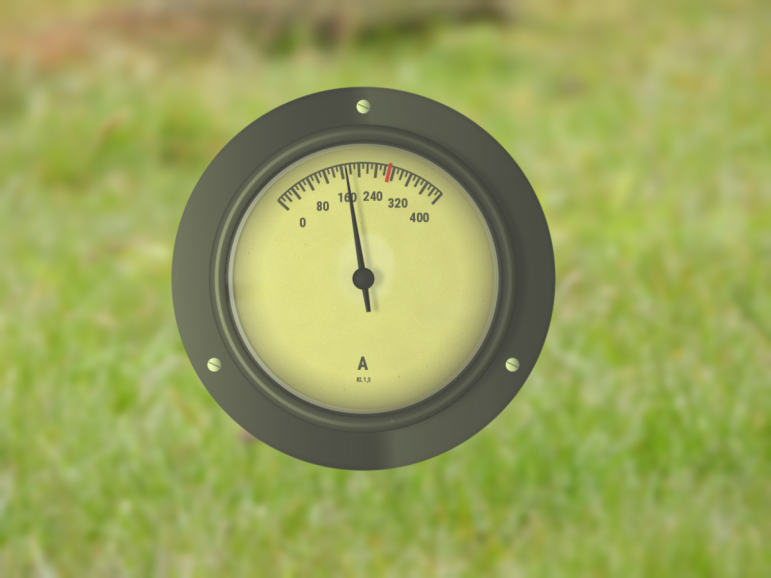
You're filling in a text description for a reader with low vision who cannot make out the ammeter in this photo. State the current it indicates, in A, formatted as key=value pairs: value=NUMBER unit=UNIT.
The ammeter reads value=170 unit=A
